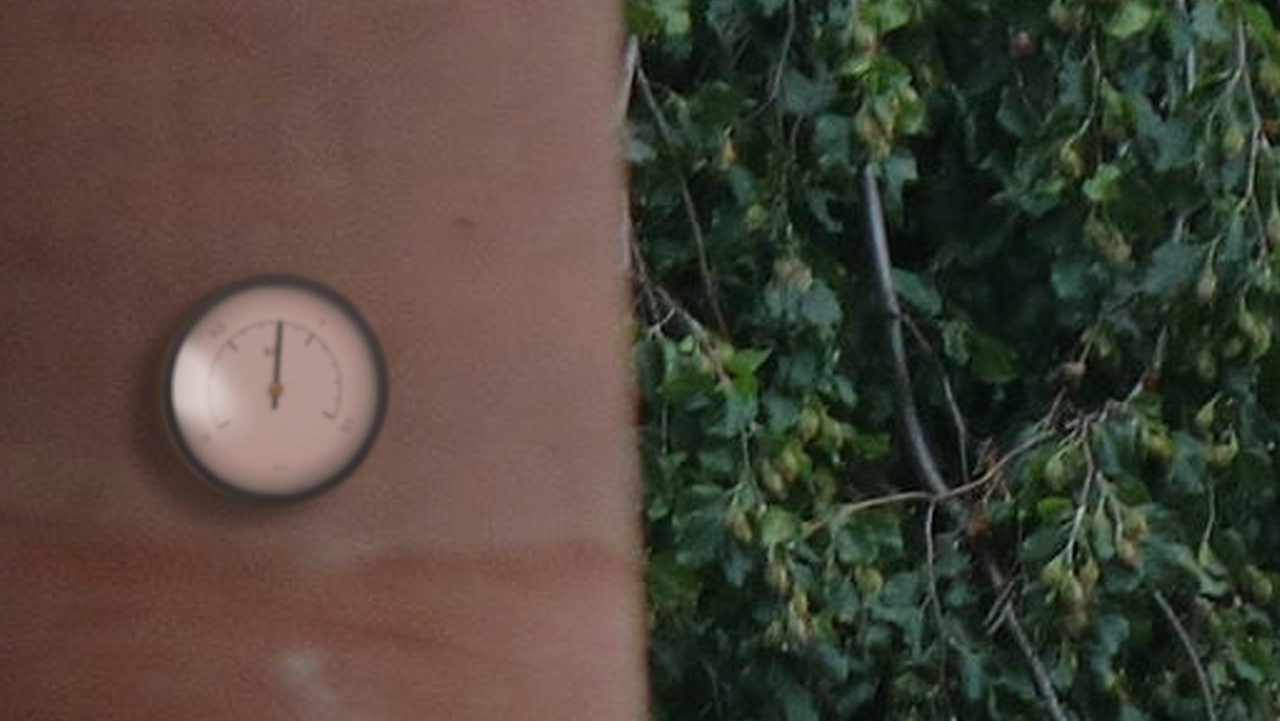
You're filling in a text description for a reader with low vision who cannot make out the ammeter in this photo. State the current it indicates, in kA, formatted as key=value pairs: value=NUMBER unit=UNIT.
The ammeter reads value=0.8 unit=kA
